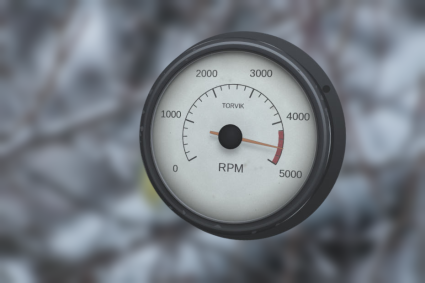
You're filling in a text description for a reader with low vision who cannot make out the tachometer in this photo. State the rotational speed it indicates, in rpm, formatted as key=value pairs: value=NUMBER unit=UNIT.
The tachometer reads value=4600 unit=rpm
